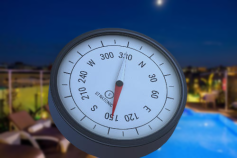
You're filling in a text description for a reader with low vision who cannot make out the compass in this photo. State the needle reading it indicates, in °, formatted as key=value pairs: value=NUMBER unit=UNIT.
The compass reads value=150 unit=°
